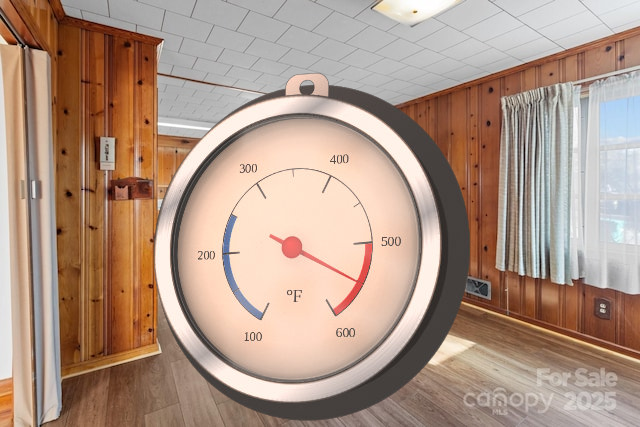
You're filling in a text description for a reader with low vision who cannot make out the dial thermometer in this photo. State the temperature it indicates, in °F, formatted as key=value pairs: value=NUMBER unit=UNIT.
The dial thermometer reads value=550 unit=°F
